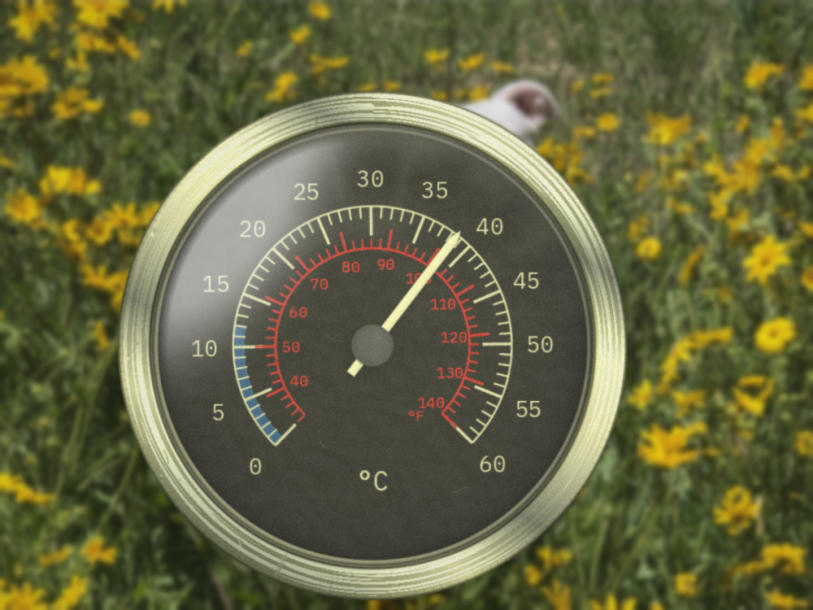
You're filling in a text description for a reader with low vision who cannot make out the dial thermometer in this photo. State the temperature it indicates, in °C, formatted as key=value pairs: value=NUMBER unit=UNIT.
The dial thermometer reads value=38.5 unit=°C
